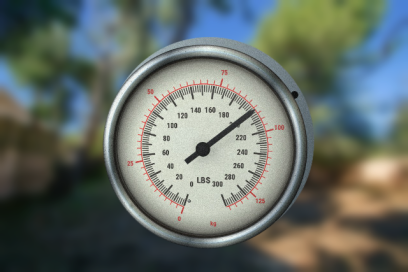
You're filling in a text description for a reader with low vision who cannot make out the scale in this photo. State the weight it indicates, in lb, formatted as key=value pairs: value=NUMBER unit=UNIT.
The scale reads value=200 unit=lb
